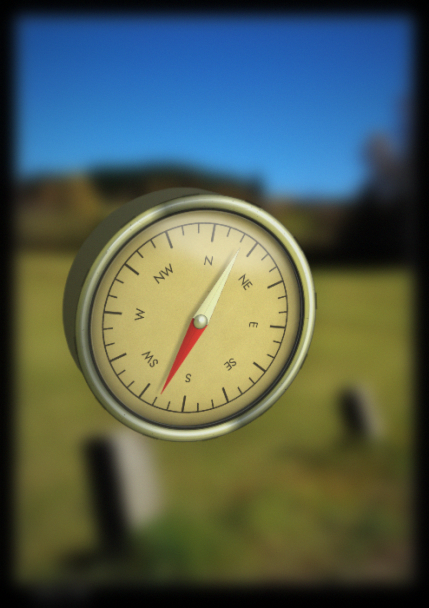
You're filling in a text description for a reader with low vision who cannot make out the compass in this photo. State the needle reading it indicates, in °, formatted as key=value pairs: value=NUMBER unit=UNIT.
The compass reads value=200 unit=°
